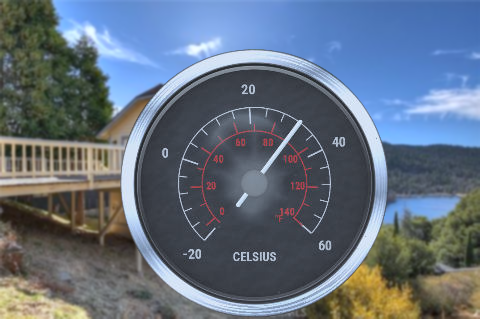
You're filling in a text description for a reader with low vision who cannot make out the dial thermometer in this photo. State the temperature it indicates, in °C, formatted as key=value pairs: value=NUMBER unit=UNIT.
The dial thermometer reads value=32 unit=°C
